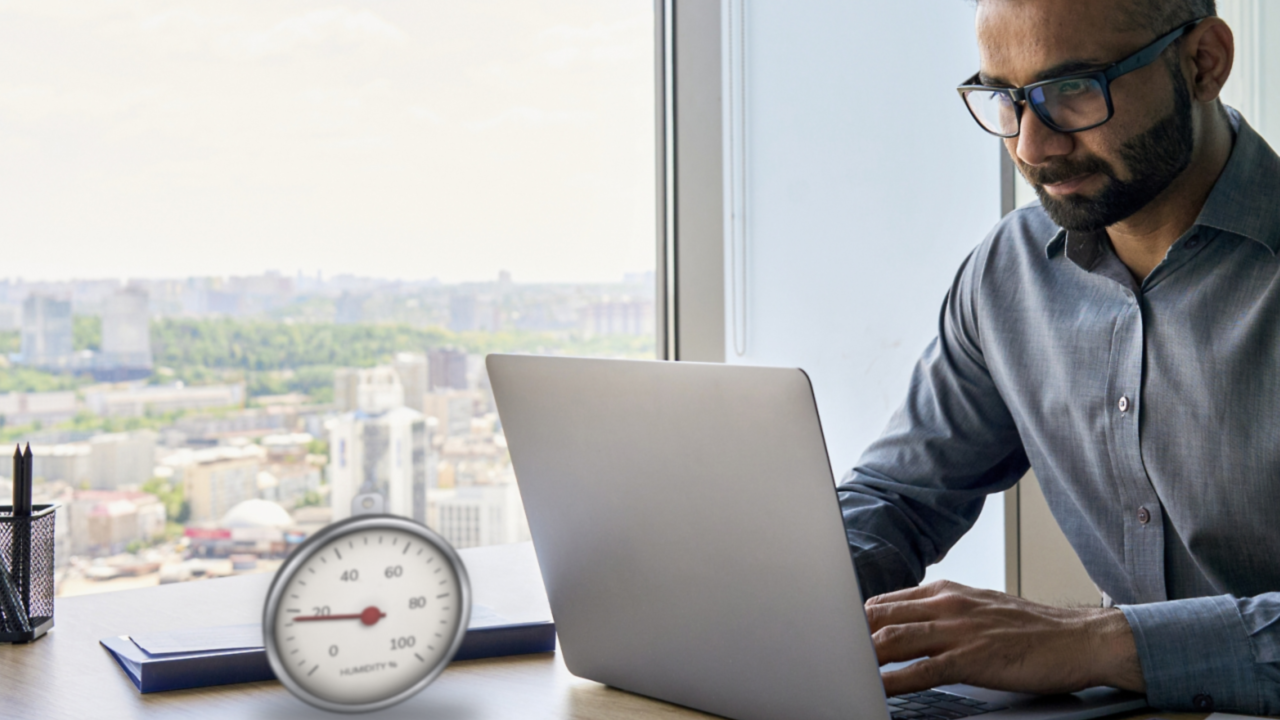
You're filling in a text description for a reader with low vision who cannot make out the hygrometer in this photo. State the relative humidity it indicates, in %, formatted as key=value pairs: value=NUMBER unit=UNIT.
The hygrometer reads value=18 unit=%
